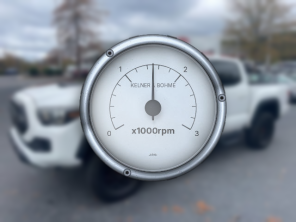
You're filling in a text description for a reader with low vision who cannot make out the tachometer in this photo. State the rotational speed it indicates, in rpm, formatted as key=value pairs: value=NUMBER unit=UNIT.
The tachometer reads value=1500 unit=rpm
